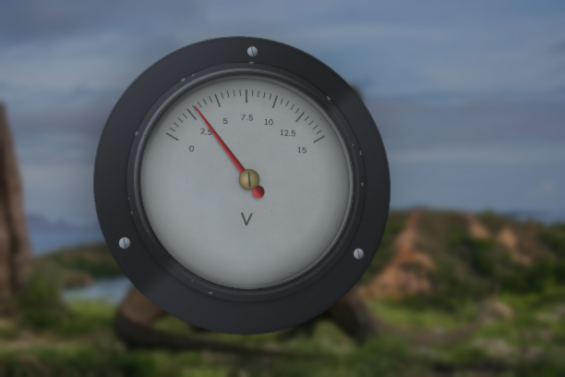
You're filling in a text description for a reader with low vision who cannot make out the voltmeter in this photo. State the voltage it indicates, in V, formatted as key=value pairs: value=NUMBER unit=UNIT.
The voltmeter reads value=3 unit=V
